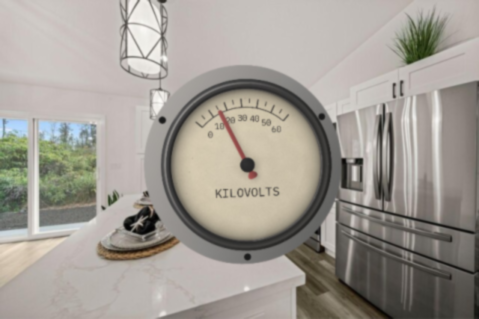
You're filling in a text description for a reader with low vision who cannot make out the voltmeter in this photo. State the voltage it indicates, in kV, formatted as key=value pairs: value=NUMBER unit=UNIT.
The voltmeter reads value=15 unit=kV
